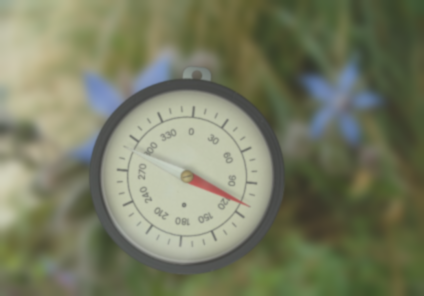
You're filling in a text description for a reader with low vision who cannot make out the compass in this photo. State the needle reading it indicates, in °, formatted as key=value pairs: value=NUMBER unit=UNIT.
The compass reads value=110 unit=°
